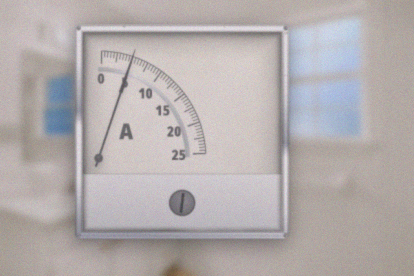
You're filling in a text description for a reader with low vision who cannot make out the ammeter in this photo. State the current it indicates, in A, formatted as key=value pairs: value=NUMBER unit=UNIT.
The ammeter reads value=5 unit=A
